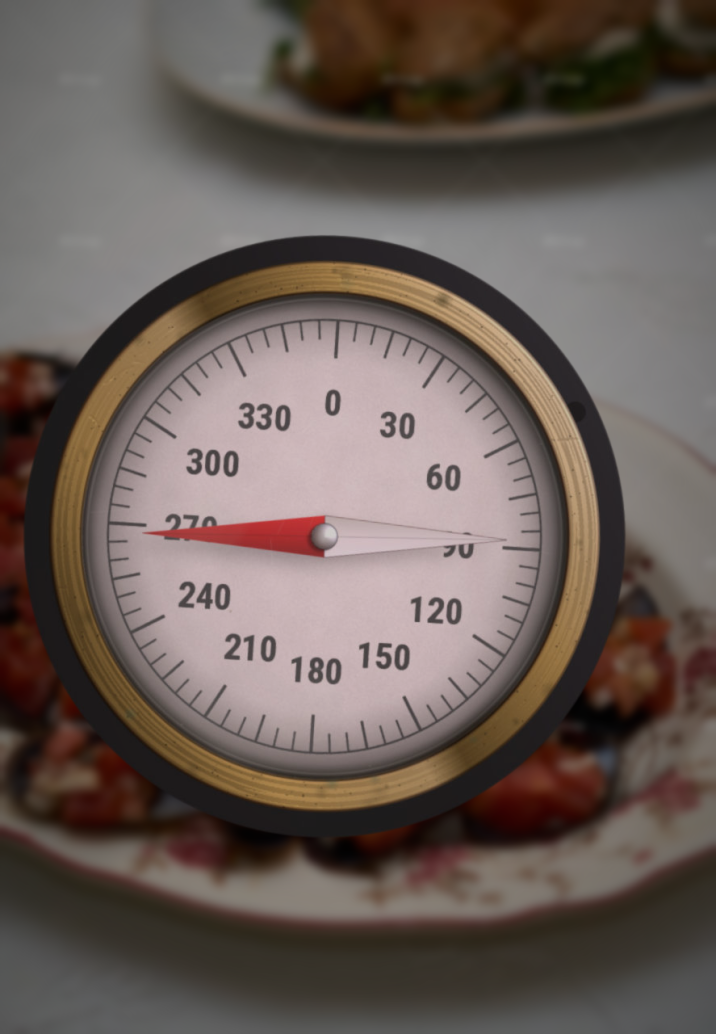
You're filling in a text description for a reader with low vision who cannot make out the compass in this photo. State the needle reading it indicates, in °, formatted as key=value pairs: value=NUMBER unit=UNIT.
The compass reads value=267.5 unit=°
